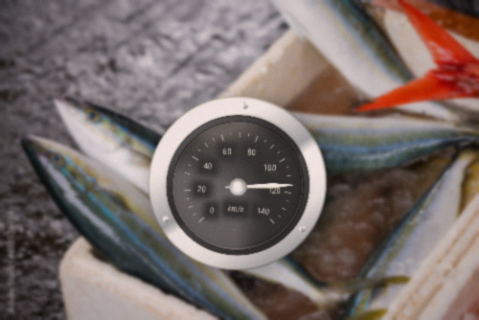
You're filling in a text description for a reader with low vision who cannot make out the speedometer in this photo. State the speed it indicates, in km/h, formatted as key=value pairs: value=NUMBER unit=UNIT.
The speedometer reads value=115 unit=km/h
